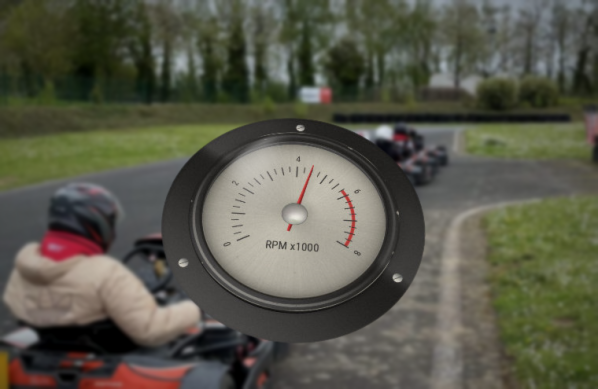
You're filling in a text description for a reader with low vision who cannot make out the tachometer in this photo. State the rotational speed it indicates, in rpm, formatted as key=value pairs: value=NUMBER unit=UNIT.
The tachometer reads value=4500 unit=rpm
